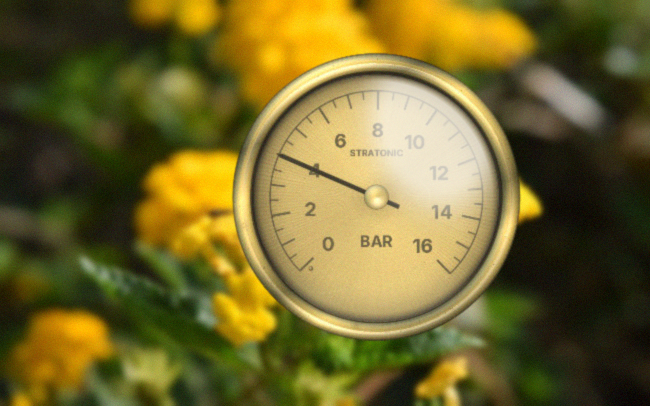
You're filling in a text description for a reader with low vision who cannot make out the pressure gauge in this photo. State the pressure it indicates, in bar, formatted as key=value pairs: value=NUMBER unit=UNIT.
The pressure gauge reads value=4 unit=bar
